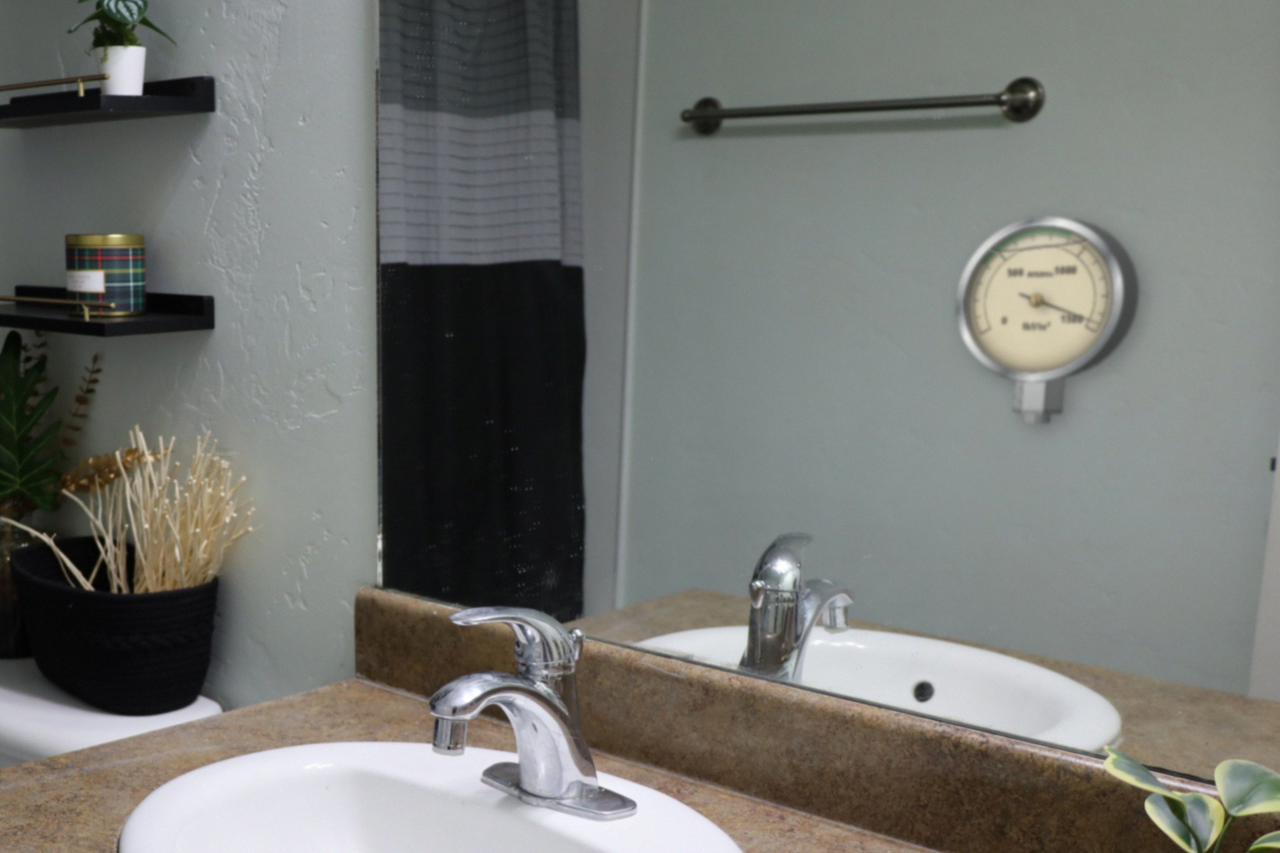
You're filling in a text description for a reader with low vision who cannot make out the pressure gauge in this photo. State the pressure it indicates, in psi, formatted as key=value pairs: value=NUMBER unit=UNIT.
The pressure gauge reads value=1450 unit=psi
